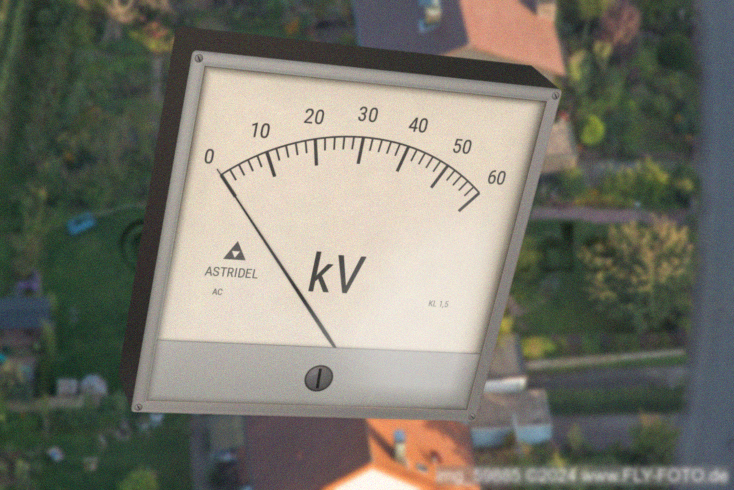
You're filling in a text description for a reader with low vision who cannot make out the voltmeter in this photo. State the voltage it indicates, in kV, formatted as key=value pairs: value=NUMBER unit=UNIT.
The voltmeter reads value=0 unit=kV
